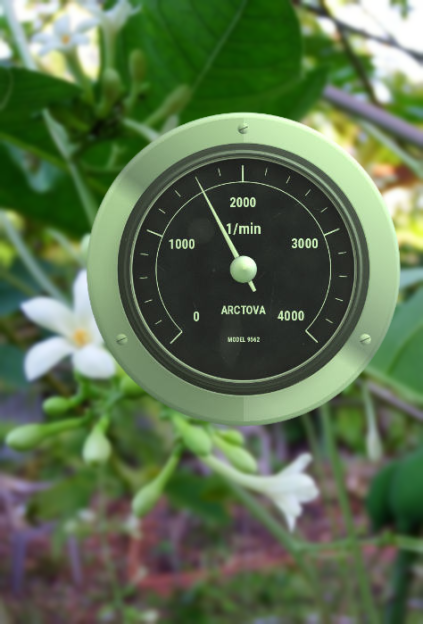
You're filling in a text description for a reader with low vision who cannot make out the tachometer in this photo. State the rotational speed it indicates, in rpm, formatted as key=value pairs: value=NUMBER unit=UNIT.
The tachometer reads value=1600 unit=rpm
